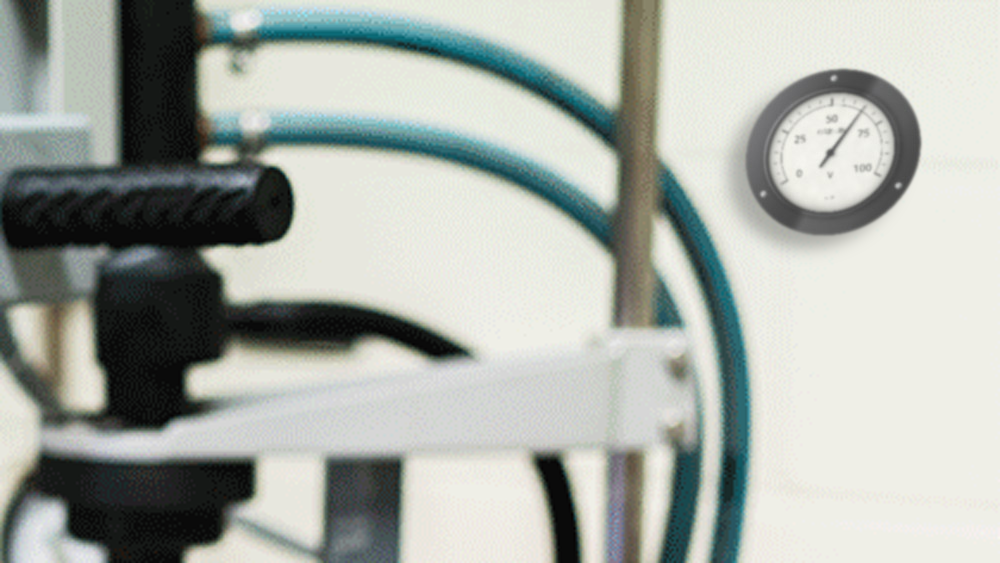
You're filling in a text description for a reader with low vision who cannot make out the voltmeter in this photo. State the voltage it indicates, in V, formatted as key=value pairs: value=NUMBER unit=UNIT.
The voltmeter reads value=65 unit=V
